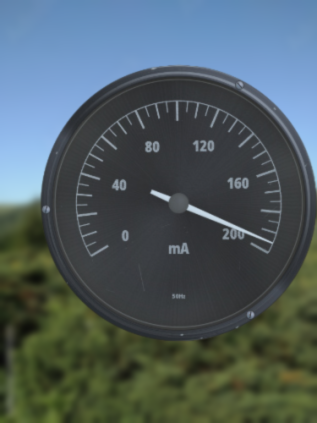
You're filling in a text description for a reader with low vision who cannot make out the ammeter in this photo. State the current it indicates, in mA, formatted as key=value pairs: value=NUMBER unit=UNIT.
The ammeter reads value=195 unit=mA
